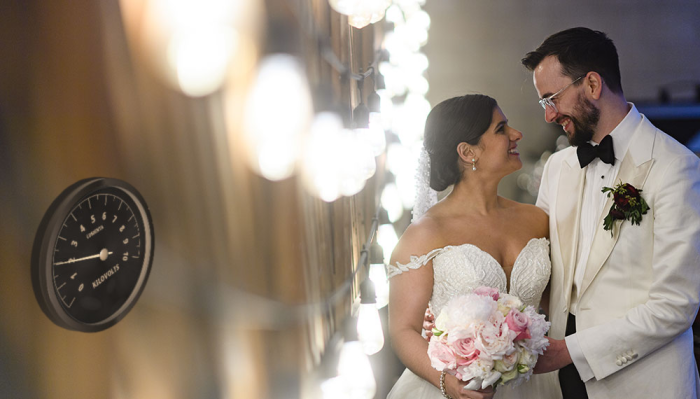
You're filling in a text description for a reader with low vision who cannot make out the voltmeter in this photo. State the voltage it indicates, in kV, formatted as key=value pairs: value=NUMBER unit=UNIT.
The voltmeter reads value=2 unit=kV
